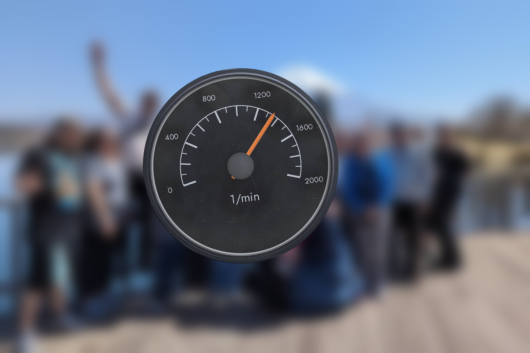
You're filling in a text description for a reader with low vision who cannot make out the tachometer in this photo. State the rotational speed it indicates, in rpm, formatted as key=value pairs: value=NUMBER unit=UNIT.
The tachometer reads value=1350 unit=rpm
